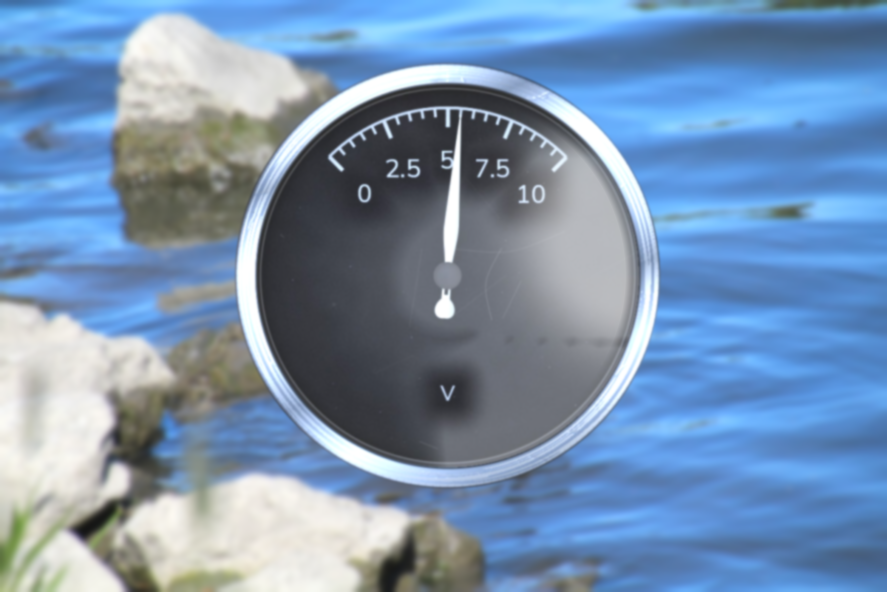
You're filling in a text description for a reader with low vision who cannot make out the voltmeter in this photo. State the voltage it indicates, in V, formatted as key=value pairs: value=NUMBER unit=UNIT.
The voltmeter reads value=5.5 unit=V
